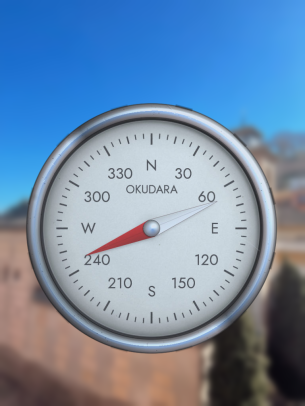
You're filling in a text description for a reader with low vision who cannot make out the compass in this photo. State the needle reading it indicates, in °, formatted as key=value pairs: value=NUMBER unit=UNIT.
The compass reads value=247.5 unit=°
